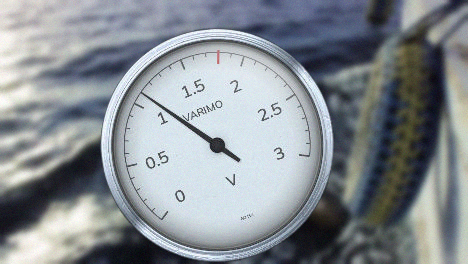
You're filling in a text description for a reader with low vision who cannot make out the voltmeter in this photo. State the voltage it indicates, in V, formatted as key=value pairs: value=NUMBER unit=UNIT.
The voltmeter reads value=1.1 unit=V
